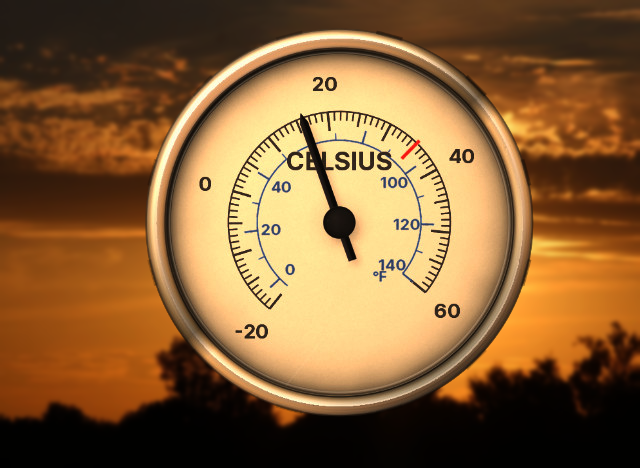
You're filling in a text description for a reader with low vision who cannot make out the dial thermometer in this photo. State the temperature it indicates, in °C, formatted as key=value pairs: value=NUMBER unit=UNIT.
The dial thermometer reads value=16 unit=°C
